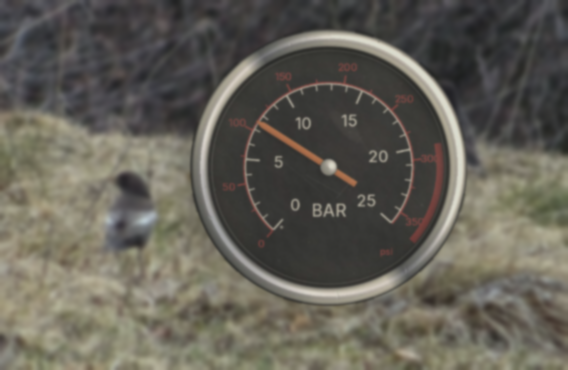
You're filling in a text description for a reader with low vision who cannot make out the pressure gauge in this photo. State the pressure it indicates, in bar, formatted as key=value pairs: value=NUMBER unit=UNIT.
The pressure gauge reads value=7.5 unit=bar
